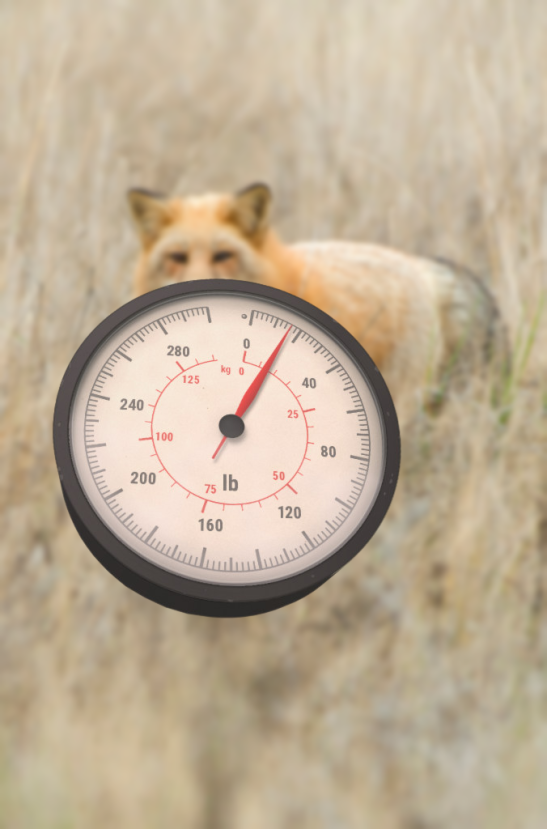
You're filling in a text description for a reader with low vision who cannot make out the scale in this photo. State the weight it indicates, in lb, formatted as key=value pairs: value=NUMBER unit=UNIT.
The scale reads value=16 unit=lb
